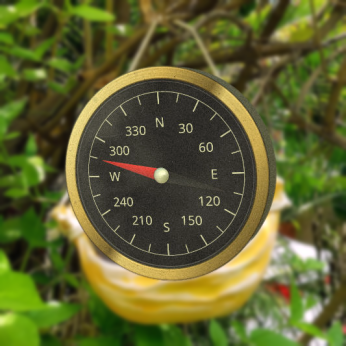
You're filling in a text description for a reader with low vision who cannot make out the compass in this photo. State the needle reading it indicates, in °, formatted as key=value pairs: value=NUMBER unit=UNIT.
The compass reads value=285 unit=°
